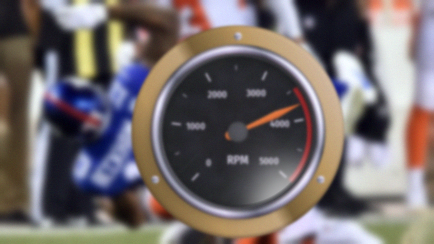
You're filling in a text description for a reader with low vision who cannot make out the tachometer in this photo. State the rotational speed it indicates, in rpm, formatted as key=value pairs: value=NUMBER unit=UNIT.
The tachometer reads value=3750 unit=rpm
